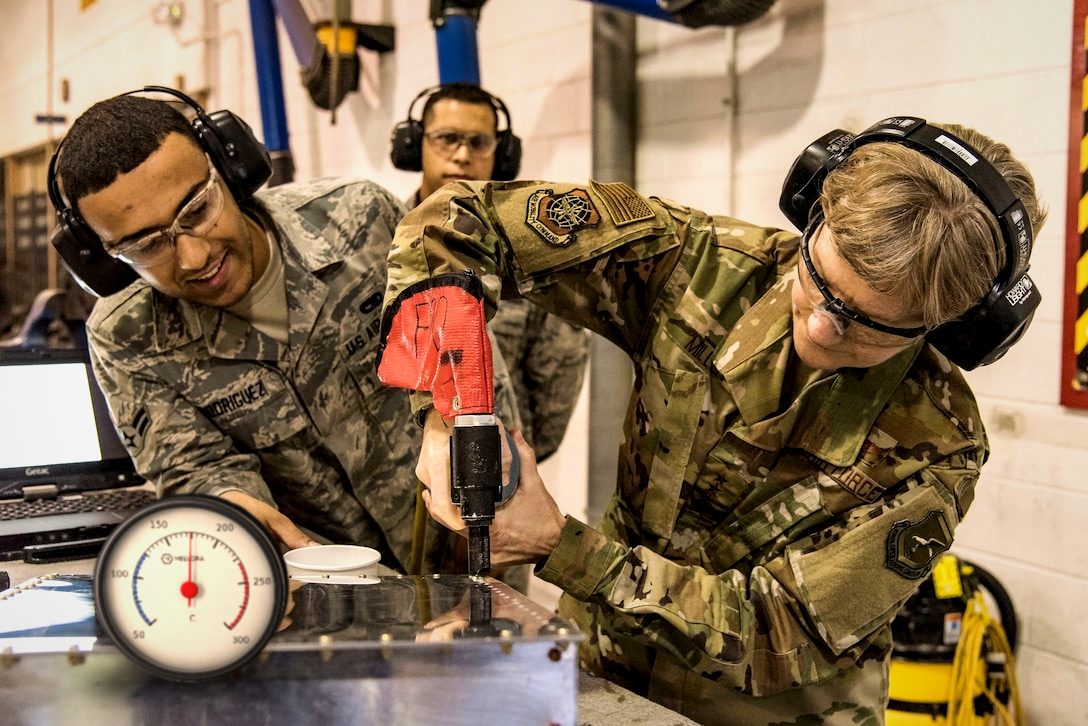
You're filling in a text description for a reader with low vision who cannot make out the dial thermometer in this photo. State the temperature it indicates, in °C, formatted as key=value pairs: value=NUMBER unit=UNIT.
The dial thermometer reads value=175 unit=°C
